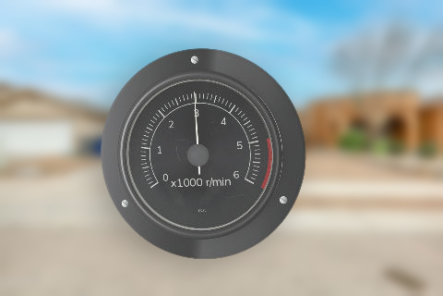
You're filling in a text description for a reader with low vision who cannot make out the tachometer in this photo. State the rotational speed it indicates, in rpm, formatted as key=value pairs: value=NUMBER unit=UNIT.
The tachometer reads value=3000 unit=rpm
